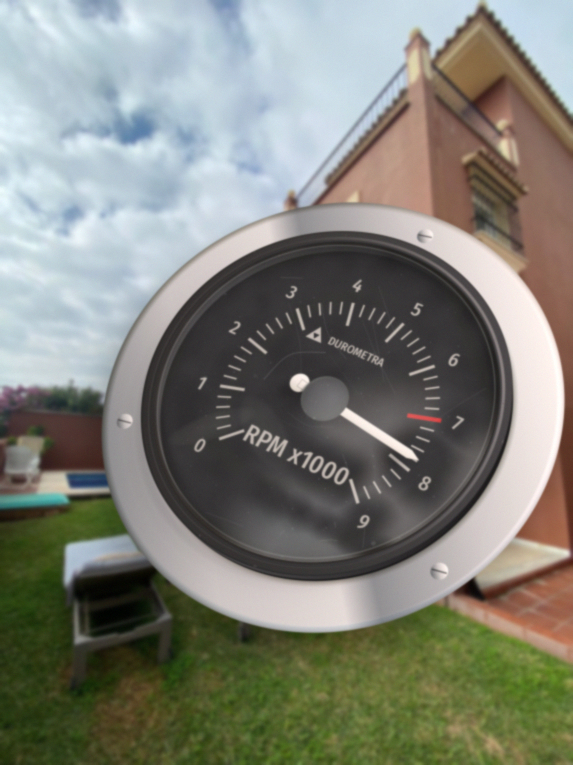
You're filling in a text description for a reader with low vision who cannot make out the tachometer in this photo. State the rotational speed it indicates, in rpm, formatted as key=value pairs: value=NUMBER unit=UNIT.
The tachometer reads value=7800 unit=rpm
